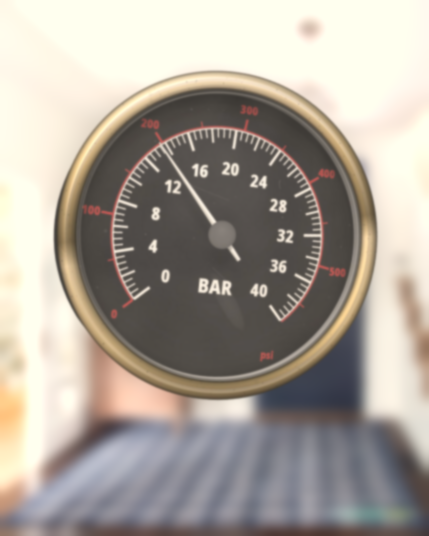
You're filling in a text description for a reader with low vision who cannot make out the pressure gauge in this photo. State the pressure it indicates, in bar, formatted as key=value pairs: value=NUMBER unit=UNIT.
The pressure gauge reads value=13.5 unit=bar
